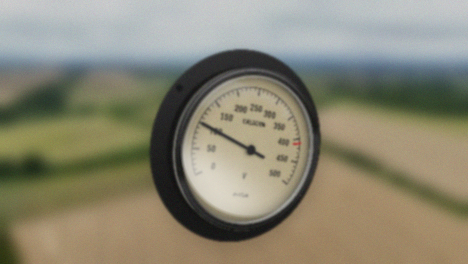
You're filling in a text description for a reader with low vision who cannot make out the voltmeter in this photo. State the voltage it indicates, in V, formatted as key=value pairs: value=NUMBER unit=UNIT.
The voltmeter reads value=100 unit=V
